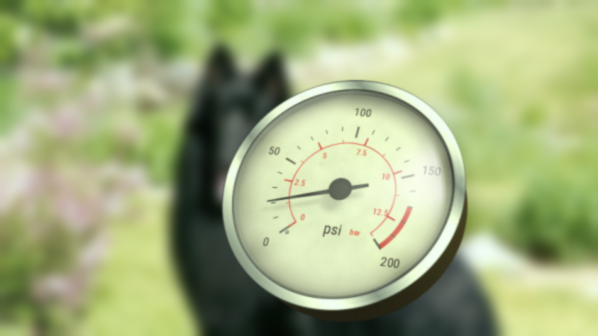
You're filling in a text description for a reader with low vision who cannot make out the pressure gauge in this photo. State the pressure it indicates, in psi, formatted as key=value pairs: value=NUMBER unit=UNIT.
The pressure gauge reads value=20 unit=psi
